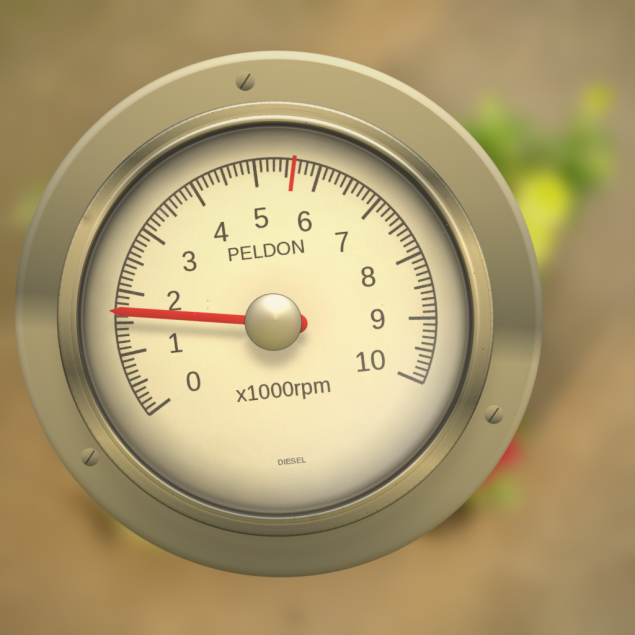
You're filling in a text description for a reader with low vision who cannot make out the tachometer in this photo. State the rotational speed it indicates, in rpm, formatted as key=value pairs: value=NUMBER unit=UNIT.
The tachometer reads value=1700 unit=rpm
